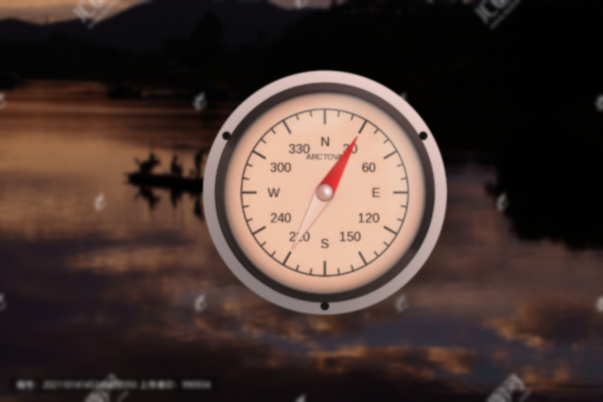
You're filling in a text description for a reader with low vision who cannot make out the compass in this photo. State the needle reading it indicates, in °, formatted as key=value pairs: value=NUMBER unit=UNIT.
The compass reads value=30 unit=°
